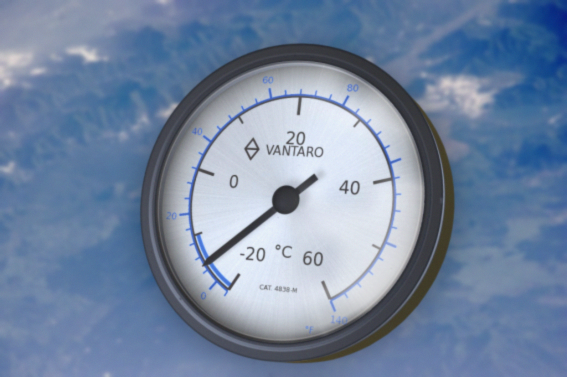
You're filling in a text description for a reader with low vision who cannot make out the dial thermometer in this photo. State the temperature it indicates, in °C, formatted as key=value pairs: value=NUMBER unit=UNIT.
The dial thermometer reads value=-15 unit=°C
